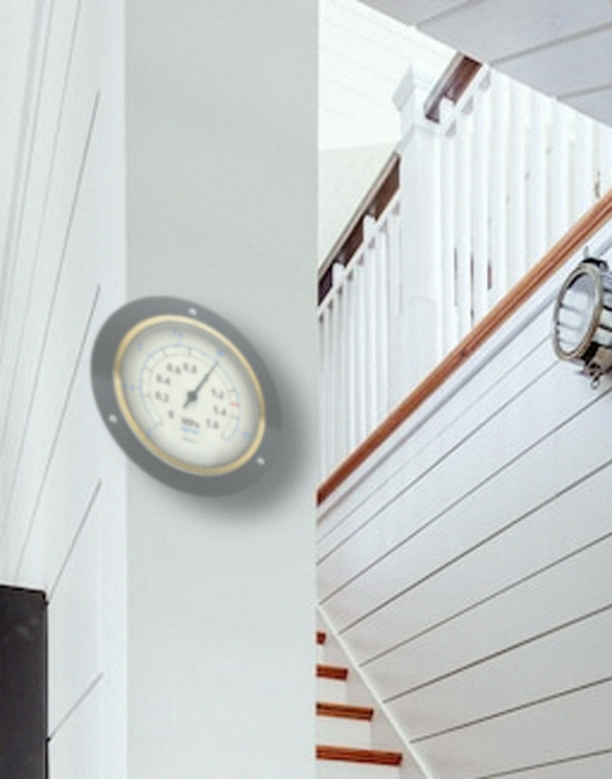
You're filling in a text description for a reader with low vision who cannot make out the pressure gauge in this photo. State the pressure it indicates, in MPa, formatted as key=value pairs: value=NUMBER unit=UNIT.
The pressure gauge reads value=1 unit=MPa
